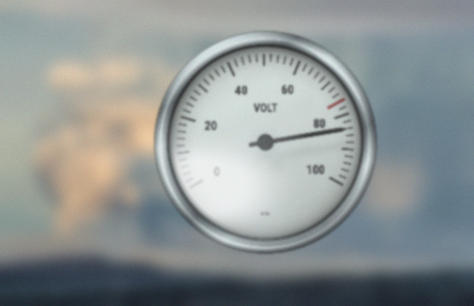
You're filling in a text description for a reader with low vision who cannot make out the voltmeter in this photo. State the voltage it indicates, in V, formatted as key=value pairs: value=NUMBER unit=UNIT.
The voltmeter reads value=84 unit=V
